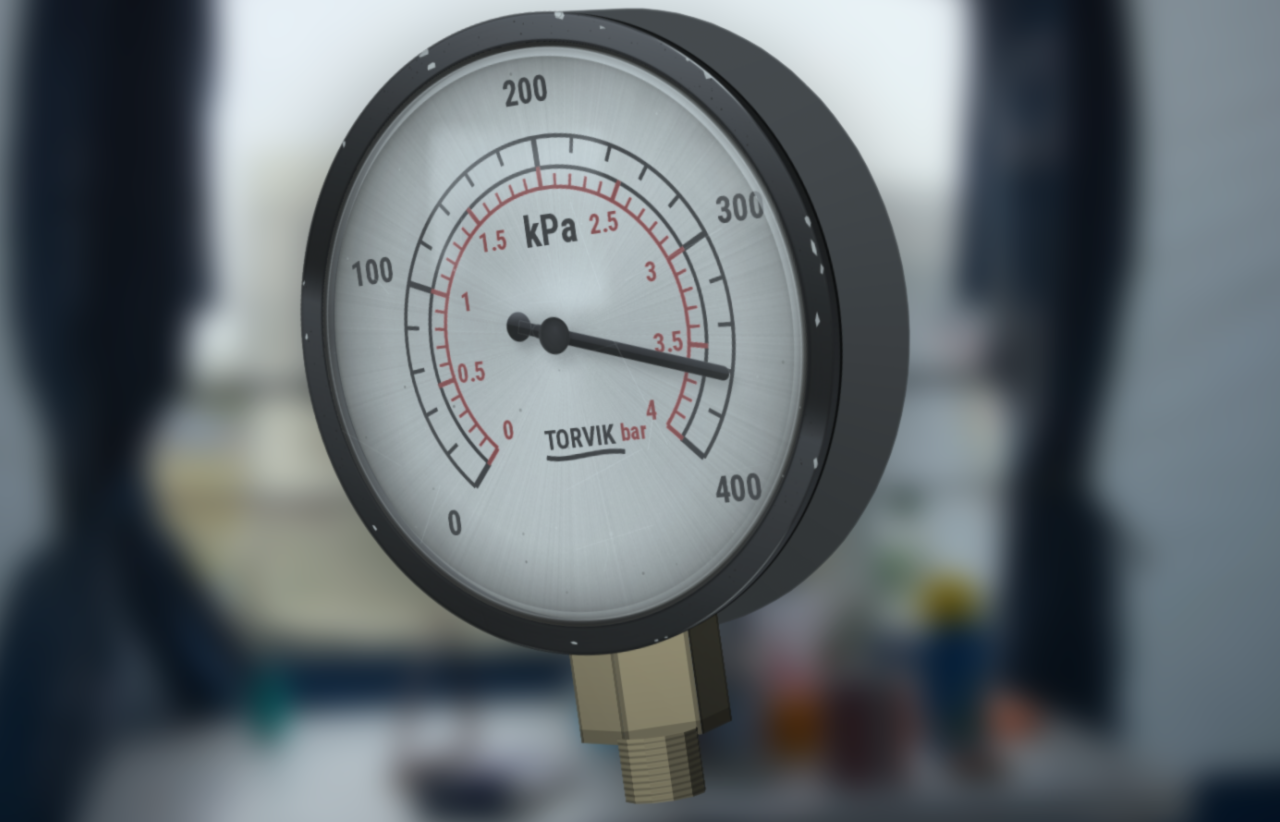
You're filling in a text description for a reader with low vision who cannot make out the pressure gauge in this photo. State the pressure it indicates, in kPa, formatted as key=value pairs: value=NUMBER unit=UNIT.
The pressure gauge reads value=360 unit=kPa
